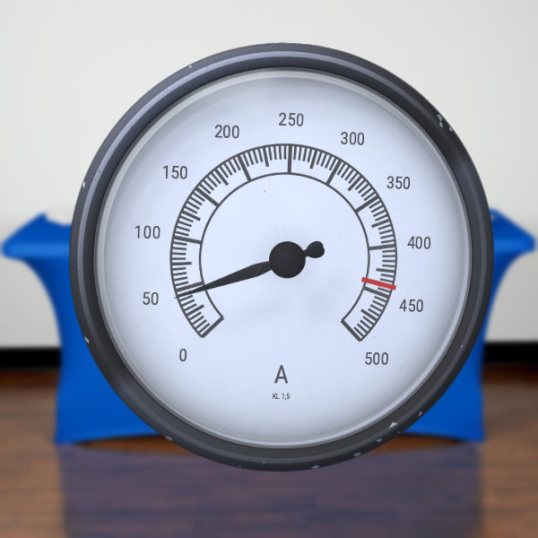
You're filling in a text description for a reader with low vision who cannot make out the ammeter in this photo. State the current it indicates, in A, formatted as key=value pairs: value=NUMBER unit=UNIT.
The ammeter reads value=45 unit=A
